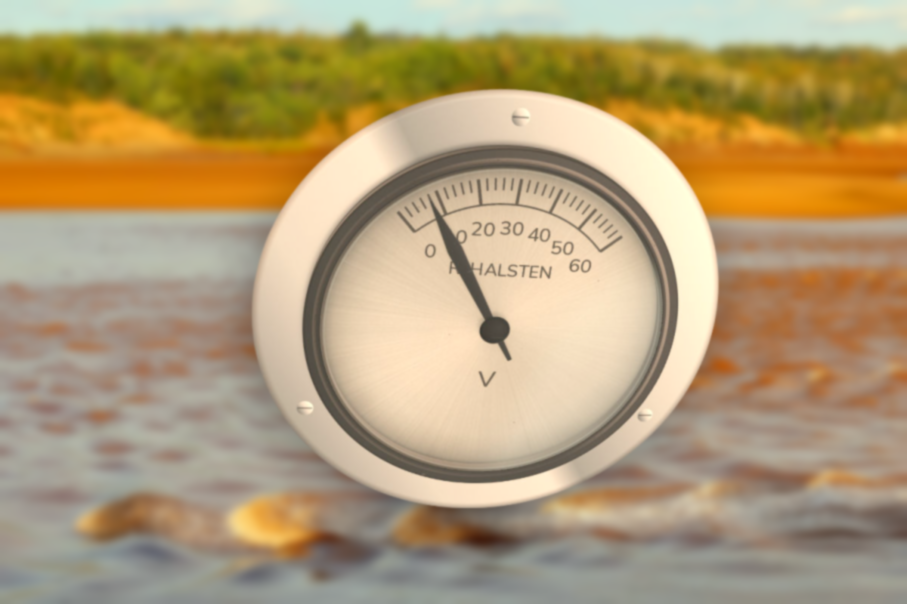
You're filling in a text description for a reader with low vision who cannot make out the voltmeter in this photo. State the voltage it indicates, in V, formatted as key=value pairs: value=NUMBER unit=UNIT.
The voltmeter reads value=8 unit=V
